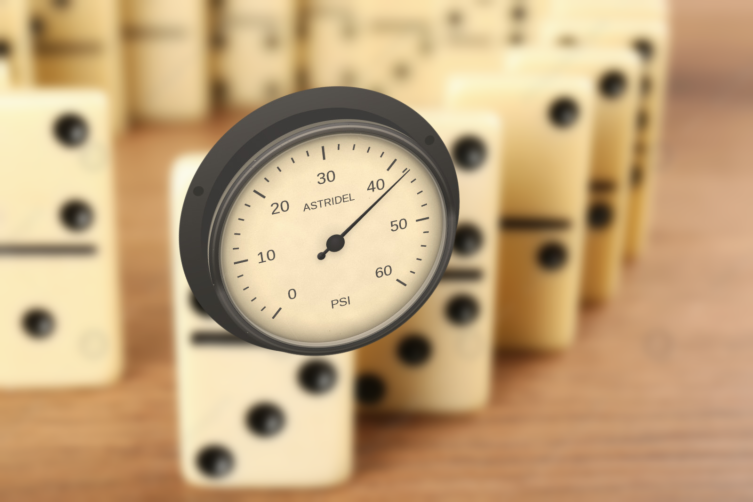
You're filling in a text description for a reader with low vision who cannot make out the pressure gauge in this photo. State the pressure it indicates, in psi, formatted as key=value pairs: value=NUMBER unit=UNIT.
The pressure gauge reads value=42 unit=psi
